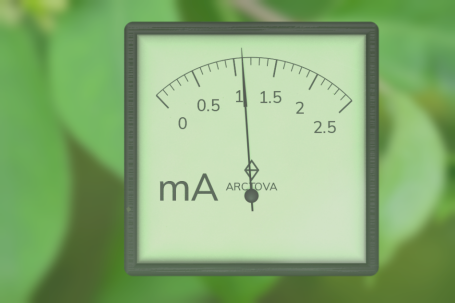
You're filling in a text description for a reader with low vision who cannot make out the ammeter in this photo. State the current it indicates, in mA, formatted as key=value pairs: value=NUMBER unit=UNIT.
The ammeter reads value=1.1 unit=mA
